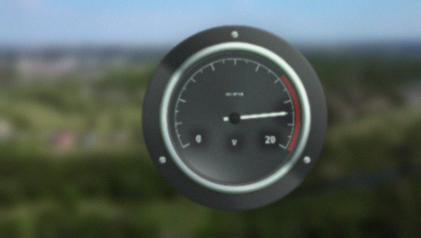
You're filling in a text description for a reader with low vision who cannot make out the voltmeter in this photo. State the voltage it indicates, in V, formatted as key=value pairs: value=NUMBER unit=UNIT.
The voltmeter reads value=17 unit=V
